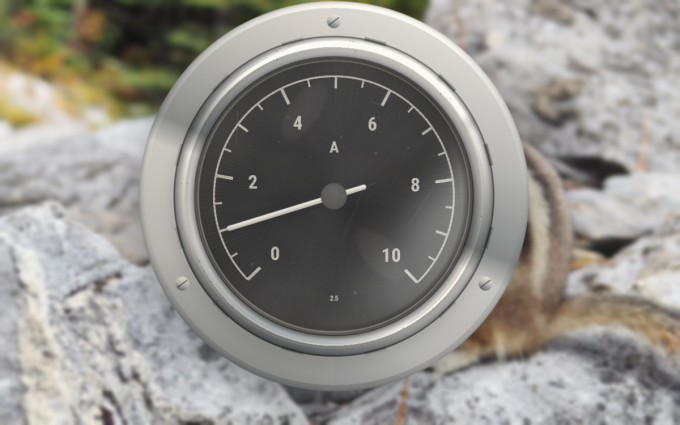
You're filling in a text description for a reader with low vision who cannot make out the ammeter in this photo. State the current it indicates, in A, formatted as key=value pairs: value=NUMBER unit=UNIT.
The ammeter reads value=1 unit=A
